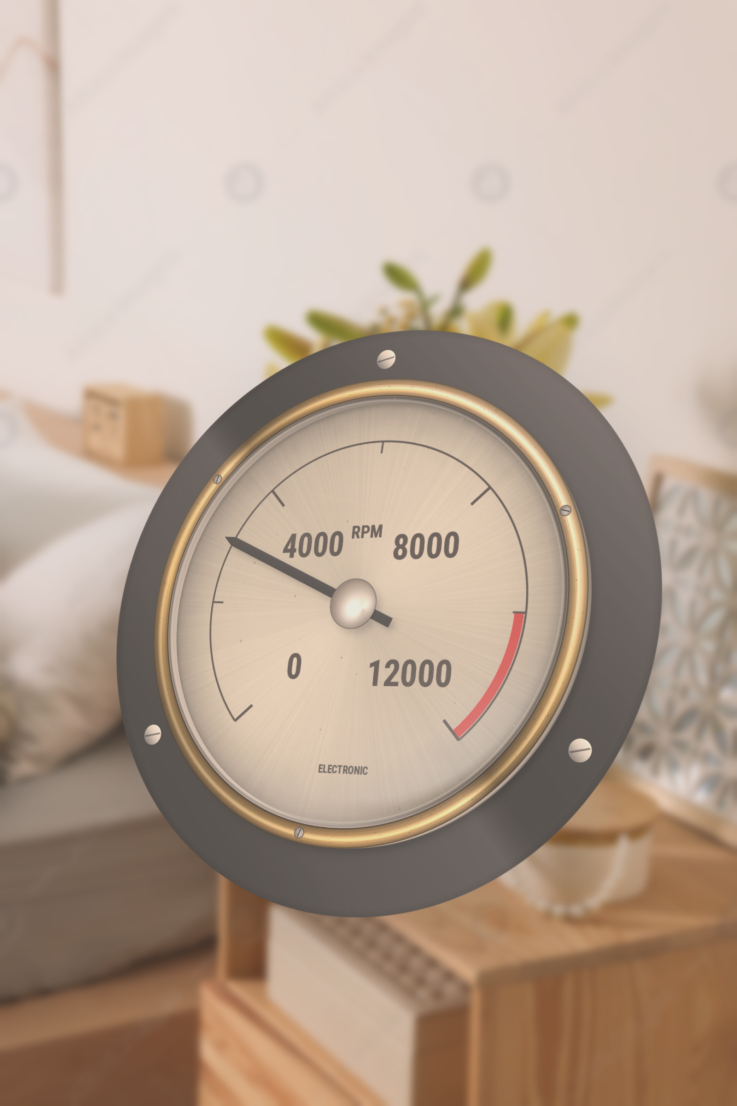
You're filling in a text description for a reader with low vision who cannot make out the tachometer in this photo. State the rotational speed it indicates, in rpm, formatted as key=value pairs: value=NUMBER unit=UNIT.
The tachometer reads value=3000 unit=rpm
